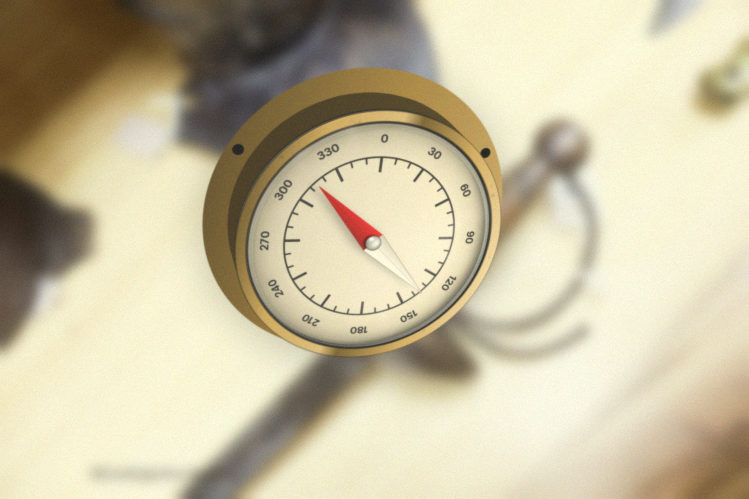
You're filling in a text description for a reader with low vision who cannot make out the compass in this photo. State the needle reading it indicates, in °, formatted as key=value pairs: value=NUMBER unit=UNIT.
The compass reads value=315 unit=°
